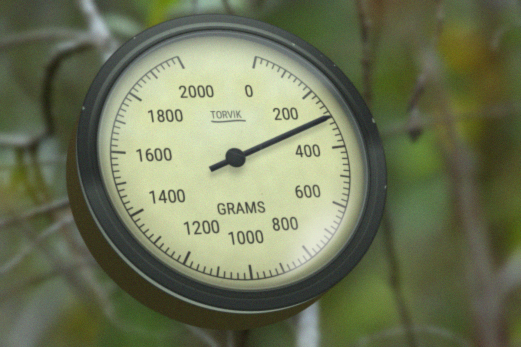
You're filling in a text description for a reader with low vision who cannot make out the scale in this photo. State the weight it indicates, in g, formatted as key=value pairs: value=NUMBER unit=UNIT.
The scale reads value=300 unit=g
